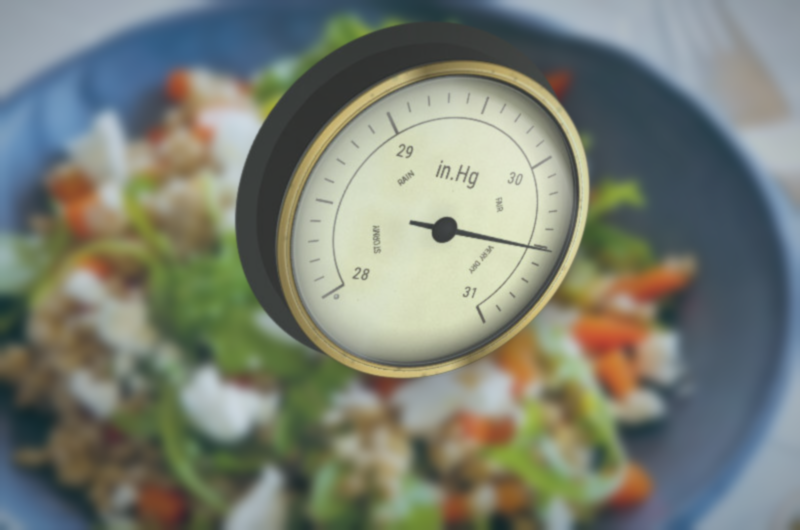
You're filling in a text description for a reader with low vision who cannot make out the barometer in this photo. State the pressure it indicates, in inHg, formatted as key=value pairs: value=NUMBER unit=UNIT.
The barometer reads value=30.5 unit=inHg
